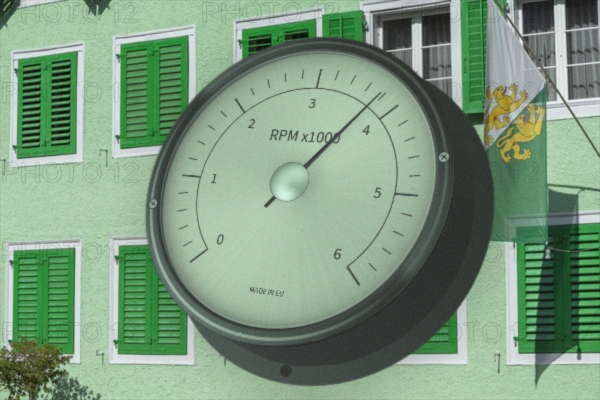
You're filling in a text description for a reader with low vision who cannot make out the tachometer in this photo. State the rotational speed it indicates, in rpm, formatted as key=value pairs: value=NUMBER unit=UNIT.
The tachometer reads value=3800 unit=rpm
